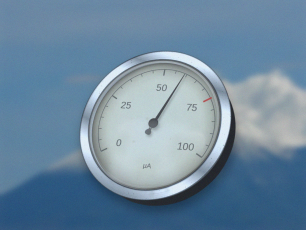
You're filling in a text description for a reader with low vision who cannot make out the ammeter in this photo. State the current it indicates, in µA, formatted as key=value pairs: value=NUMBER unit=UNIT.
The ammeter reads value=60 unit=µA
